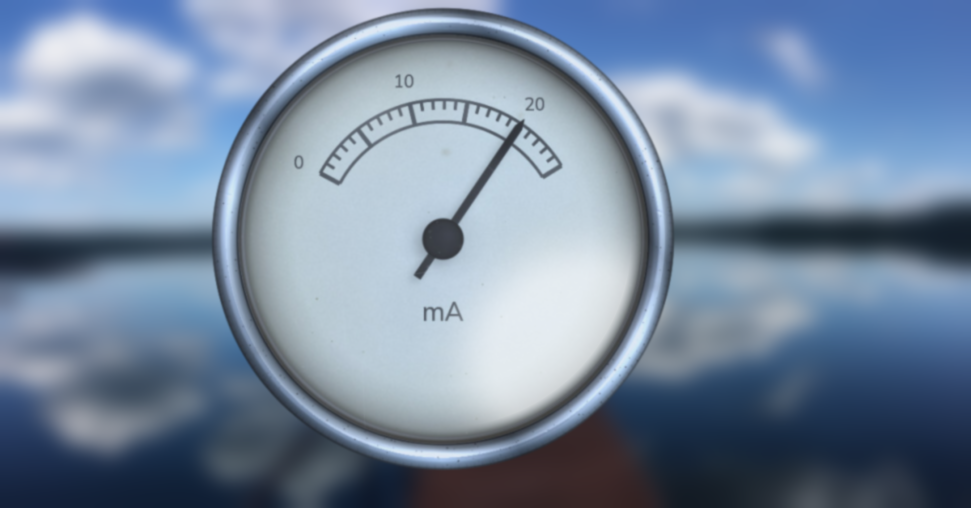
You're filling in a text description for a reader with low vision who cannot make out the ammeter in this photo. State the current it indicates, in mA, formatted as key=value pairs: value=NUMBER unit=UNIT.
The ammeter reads value=20 unit=mA
